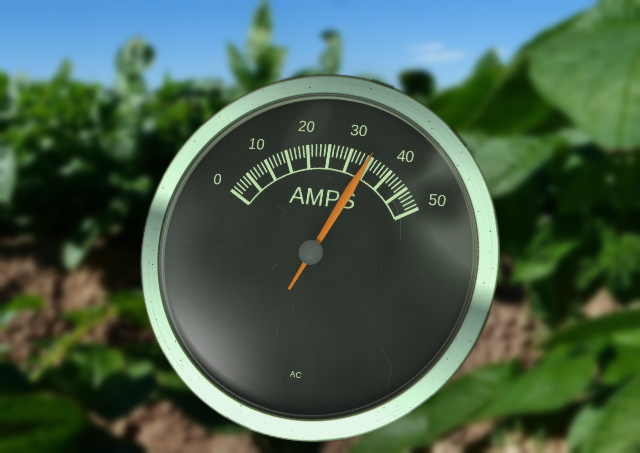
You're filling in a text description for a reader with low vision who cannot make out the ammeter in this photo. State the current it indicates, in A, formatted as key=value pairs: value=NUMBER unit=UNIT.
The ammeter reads value=35 unit=A
